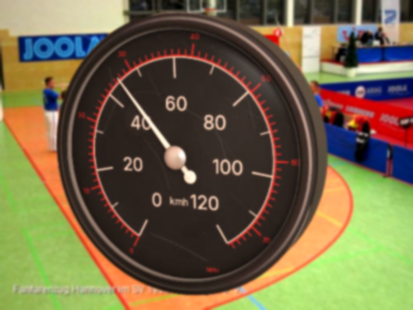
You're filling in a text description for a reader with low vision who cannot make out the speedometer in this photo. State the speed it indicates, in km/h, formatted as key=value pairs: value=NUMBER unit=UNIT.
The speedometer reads value=45 unit=km/h
